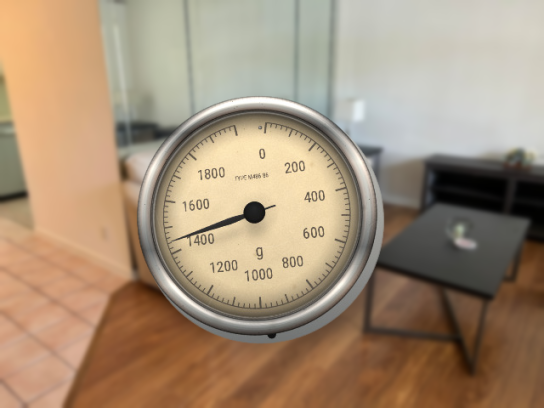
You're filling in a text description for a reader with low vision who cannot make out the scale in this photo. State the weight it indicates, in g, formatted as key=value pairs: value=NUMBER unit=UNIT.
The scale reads value=1440 unit=g
